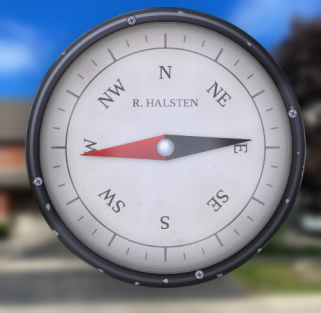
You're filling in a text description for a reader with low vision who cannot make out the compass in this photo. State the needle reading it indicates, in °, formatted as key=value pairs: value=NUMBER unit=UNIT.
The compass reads value=265 unit=°
